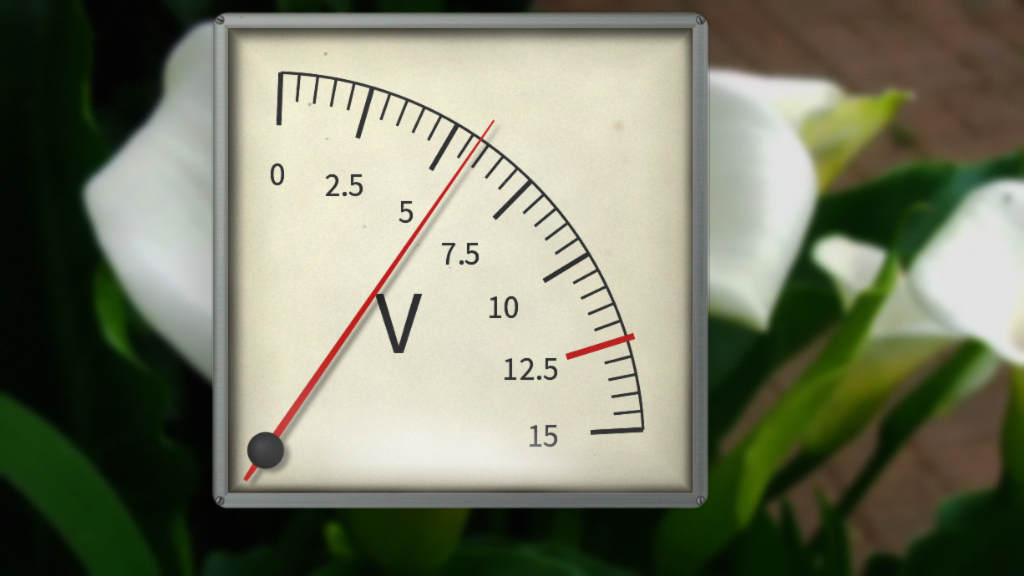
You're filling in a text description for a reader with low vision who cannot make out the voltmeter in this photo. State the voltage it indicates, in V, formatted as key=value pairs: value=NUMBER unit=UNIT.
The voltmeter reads value=5.75 unit=V
